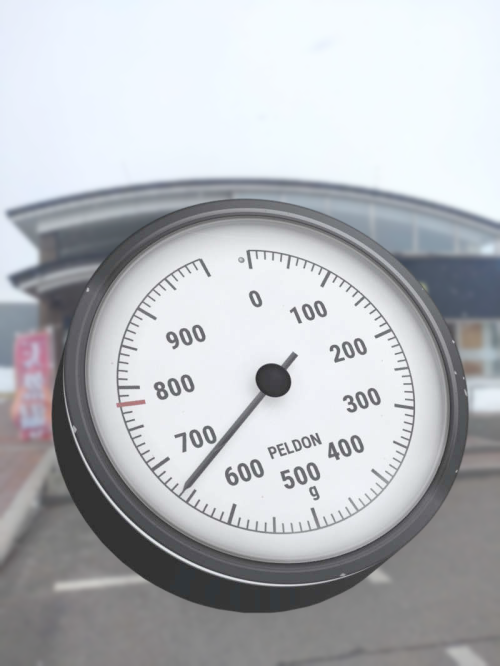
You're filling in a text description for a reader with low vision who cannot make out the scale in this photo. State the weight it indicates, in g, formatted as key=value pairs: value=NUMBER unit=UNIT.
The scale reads value=660 unit=g
